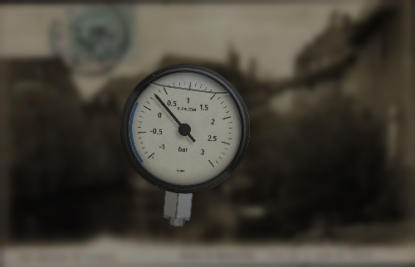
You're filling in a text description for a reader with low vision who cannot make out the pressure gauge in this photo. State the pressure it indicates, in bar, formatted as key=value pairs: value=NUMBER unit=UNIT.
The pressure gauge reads value=0.3 unit=bar
